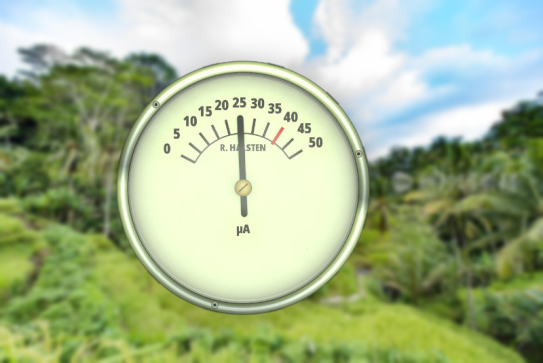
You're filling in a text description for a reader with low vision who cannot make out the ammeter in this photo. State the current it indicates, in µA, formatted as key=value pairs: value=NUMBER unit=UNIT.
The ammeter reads value=25 unit=µA
